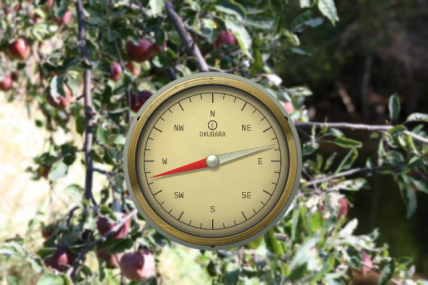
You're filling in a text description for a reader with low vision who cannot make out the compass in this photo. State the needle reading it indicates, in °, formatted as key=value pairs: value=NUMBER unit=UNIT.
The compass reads value=255 unit=°
